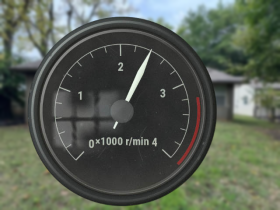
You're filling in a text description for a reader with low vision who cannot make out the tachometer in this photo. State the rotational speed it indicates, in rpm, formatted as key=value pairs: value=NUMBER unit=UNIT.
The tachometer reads value=2400 unit=rpm
